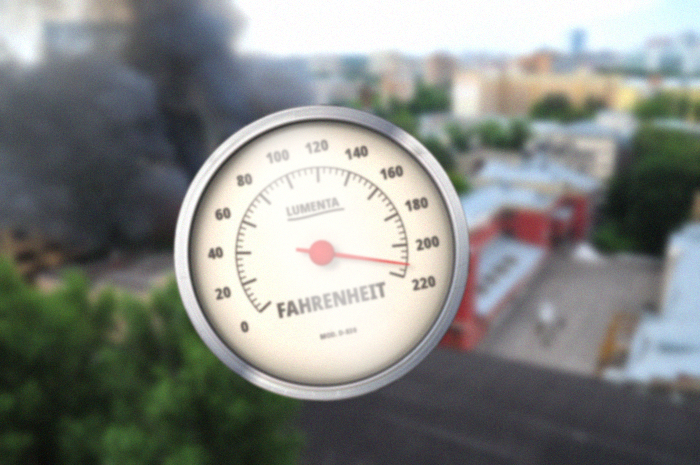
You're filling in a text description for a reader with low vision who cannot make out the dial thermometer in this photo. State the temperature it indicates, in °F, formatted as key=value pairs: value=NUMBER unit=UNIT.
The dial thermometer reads value=212 unit=°F
